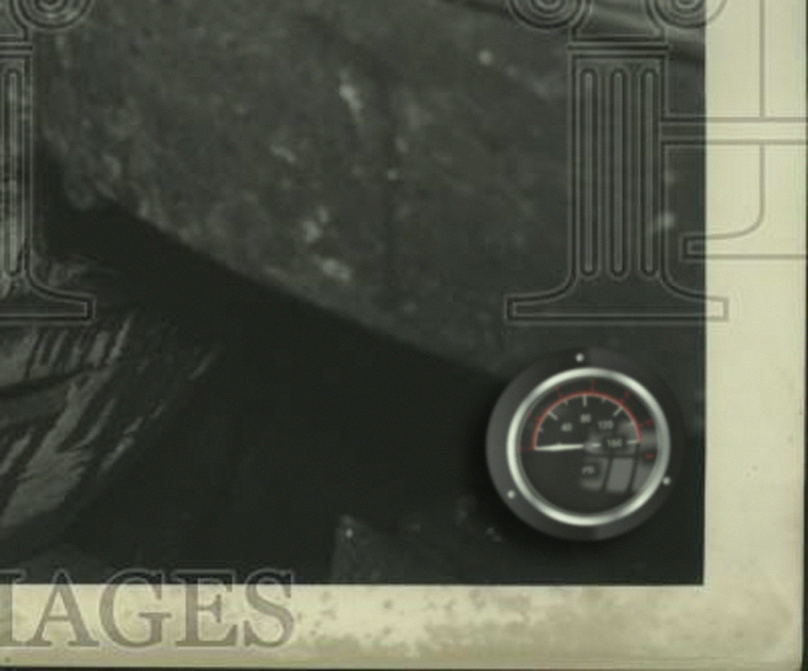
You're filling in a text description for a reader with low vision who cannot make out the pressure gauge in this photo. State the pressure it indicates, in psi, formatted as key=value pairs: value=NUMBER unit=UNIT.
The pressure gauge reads value=0 unit=psi
